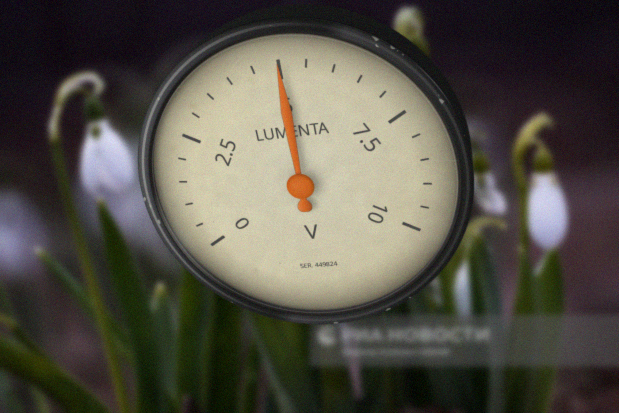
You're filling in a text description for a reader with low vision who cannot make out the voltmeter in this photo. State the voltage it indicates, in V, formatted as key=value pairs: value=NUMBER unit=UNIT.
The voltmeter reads value=5 unit=V
